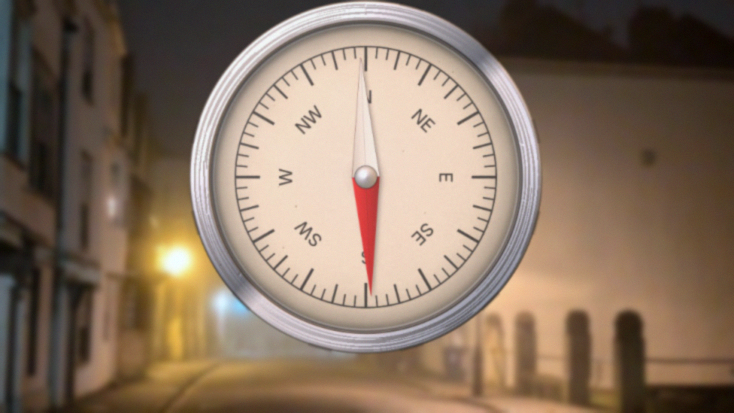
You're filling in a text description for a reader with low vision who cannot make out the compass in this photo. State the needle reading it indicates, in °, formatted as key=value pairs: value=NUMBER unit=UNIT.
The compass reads value=177.5 unit=°
